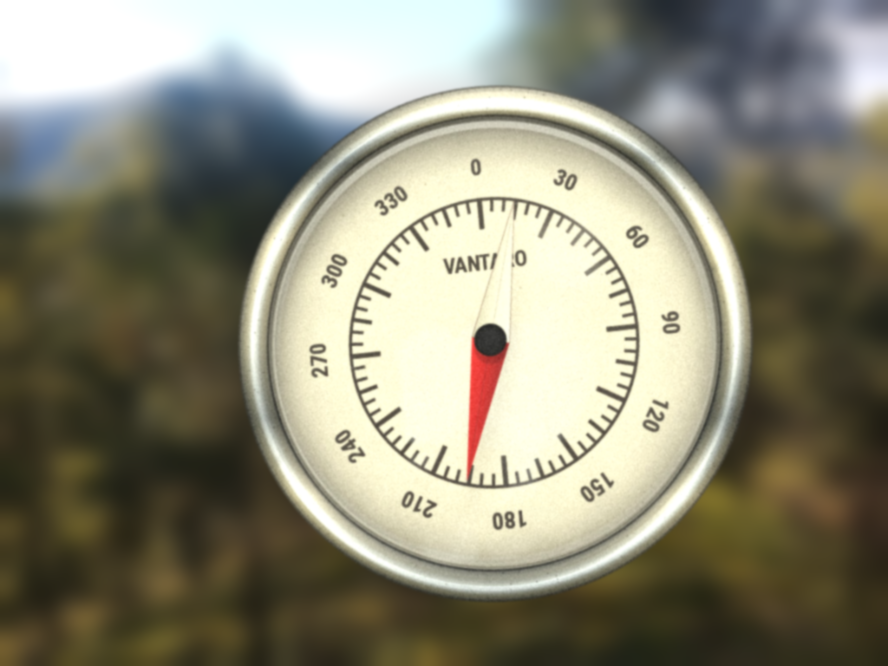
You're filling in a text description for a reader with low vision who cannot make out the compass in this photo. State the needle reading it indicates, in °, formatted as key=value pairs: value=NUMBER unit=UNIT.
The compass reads value=195 unit=°
